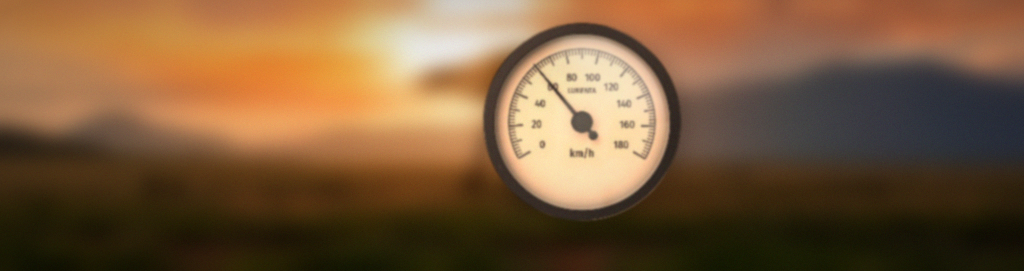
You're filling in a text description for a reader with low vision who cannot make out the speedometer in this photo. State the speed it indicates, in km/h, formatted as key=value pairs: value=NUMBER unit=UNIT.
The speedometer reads value=60 unit=km/h
